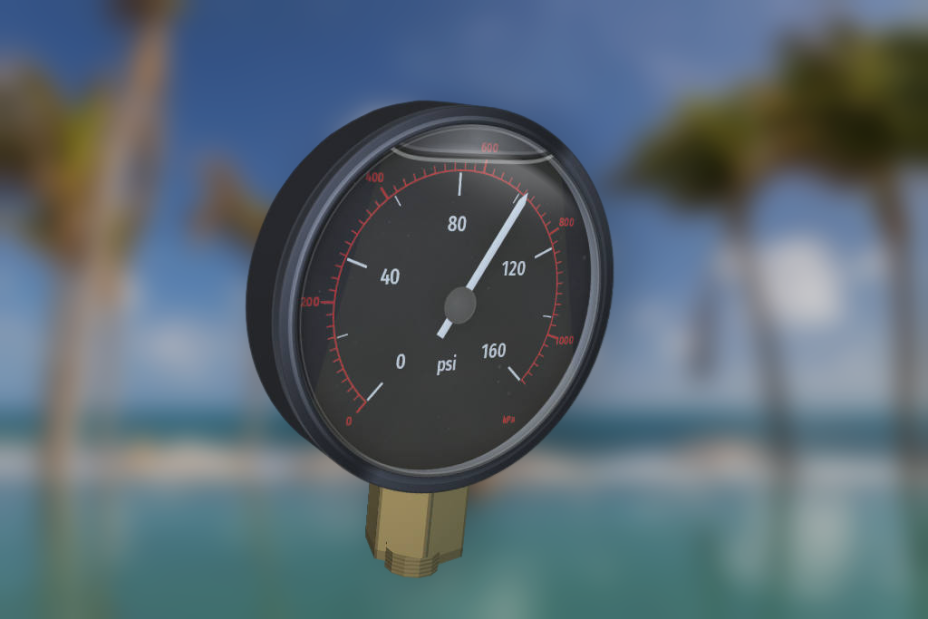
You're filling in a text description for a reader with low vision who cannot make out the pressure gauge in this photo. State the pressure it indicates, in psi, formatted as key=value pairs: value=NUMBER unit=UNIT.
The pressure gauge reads value=100 unit=psi
